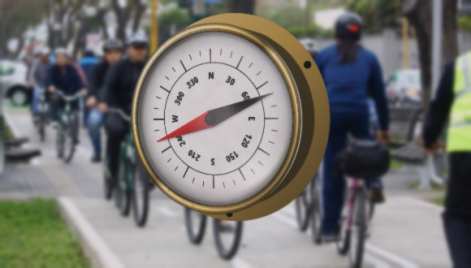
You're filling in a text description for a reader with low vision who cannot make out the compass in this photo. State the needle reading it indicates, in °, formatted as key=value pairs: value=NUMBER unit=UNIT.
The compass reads value=250 unit=°
